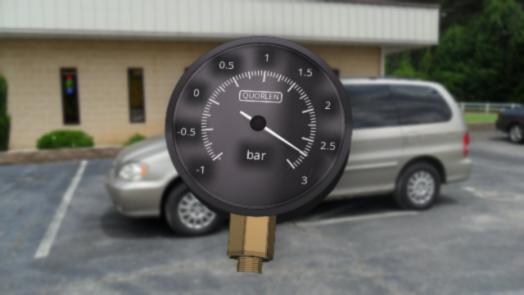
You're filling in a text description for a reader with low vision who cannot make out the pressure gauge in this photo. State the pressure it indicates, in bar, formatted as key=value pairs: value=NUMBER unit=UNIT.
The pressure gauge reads value=2.75 unit=bar
